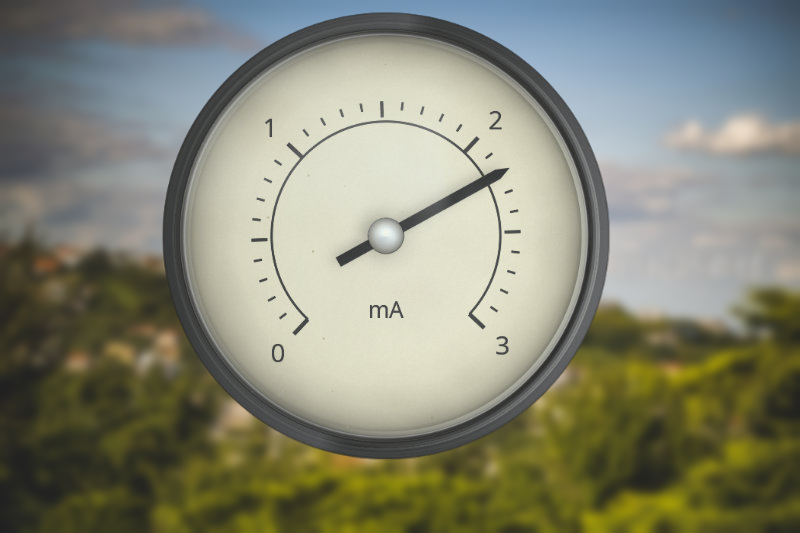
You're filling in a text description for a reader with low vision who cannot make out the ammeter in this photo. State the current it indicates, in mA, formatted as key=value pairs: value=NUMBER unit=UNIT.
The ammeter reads value=2.2 unit=mA
